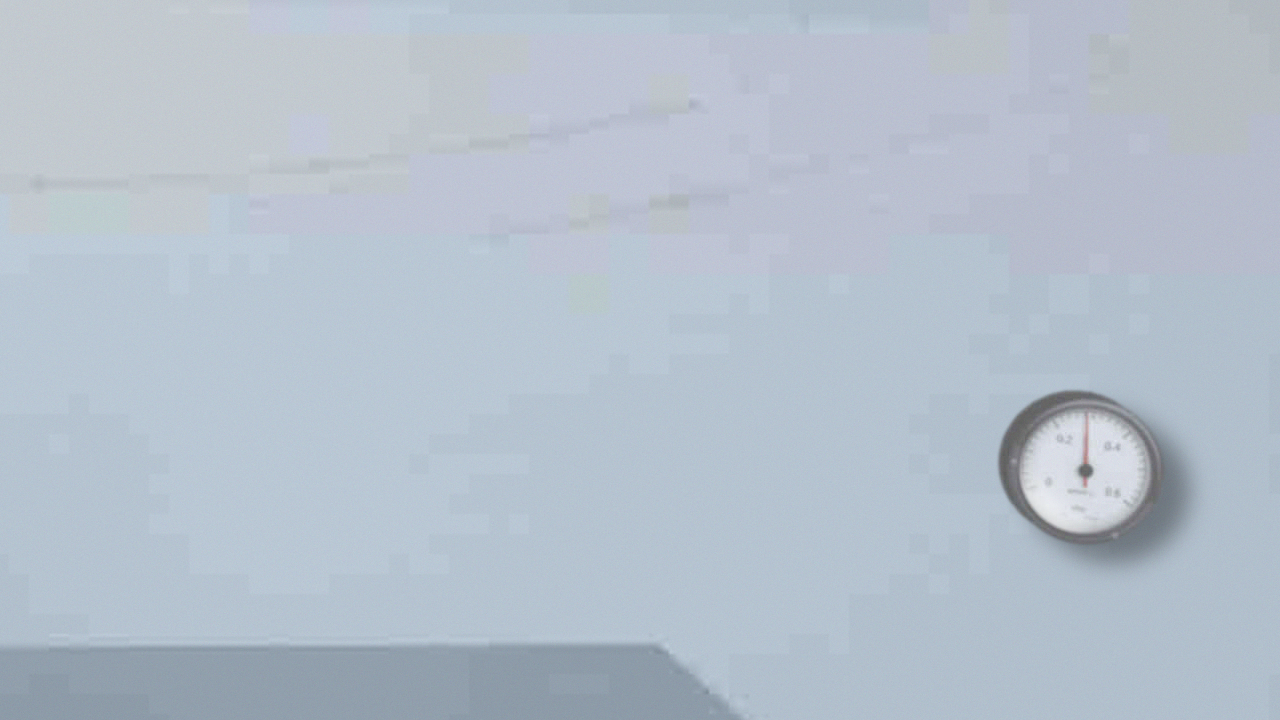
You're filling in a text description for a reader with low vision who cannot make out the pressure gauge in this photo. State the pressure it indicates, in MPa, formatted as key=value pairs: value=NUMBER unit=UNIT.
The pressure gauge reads value=0.28 unit=MPa
